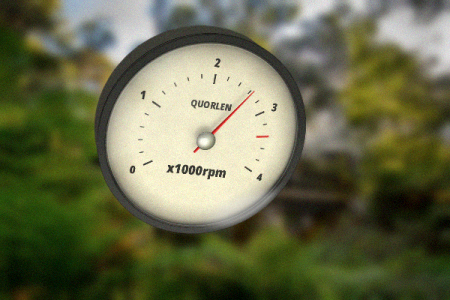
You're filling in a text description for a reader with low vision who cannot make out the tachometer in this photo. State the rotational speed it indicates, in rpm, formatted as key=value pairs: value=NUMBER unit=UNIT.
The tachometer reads value=2600 unit=rpm
